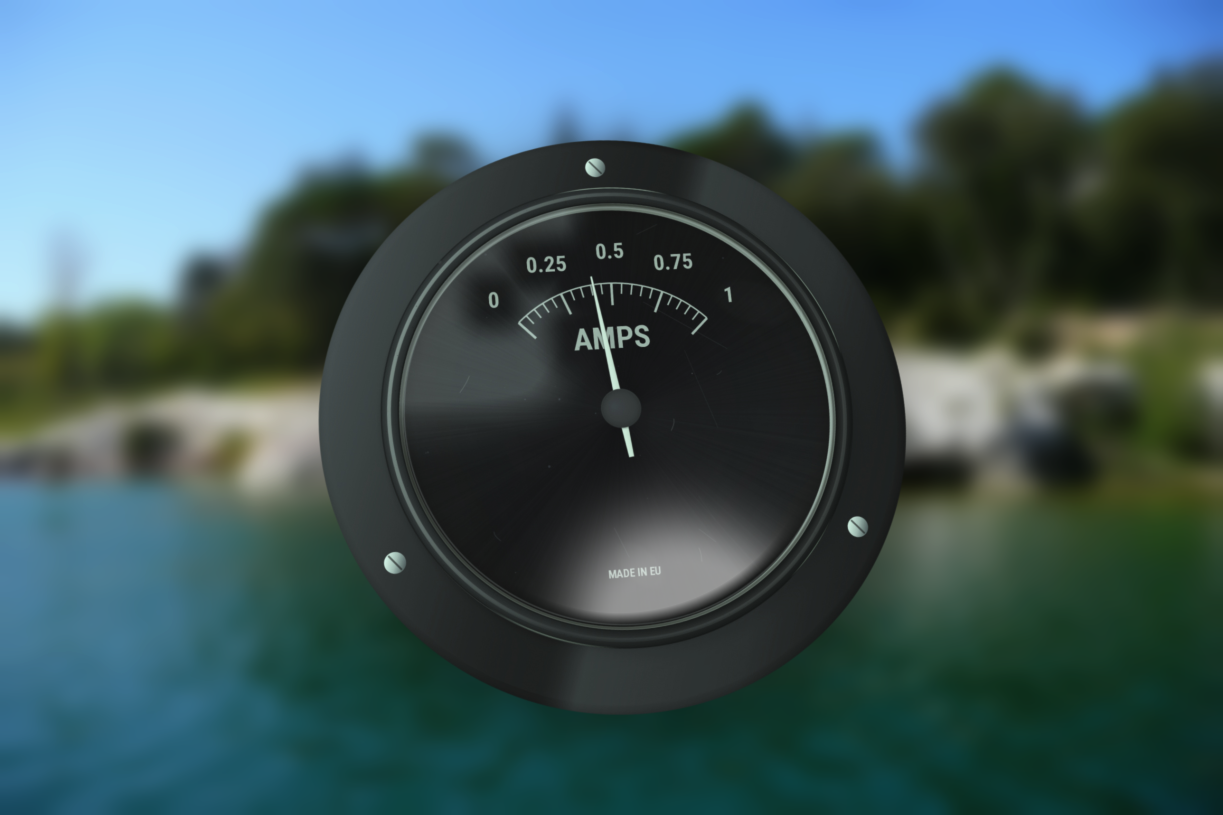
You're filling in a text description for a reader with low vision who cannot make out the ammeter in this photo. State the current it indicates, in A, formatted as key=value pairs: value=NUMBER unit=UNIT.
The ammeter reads value=0.4 unit=A
